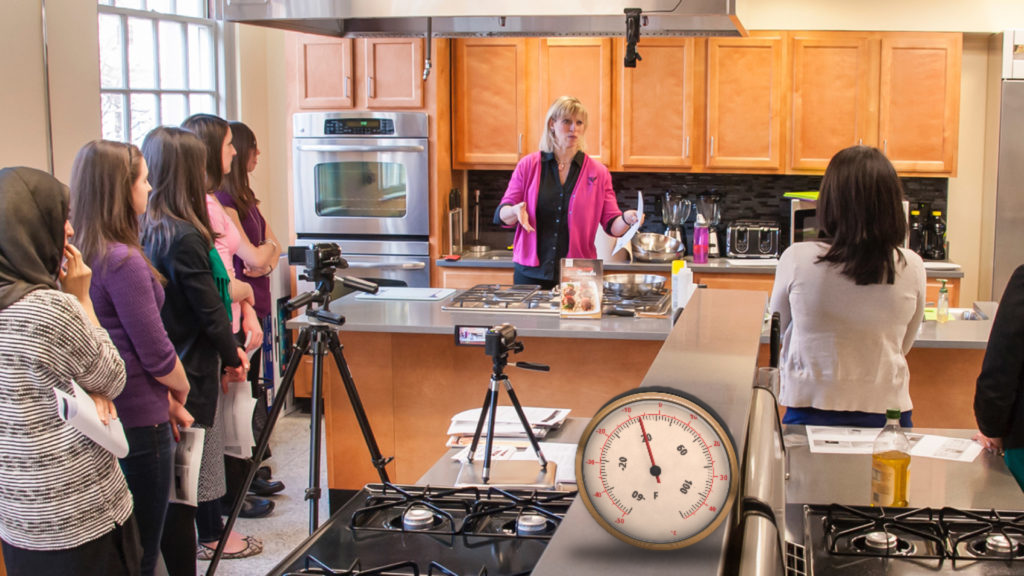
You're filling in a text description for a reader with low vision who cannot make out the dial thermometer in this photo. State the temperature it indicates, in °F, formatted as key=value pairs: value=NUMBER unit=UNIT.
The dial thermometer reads value=20 unit=°F
